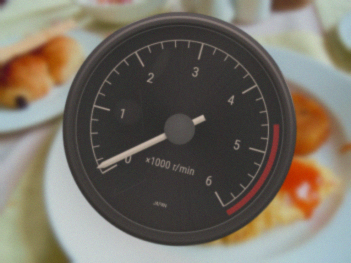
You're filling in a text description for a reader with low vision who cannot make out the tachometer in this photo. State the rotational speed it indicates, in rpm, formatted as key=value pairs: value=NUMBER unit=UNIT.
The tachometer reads value=100 unit=rpm
